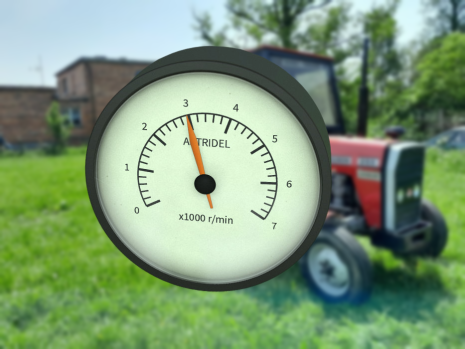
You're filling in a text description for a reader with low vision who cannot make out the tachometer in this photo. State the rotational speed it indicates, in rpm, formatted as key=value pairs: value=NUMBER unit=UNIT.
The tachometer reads value=3000 unit=rpm
